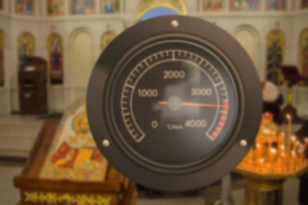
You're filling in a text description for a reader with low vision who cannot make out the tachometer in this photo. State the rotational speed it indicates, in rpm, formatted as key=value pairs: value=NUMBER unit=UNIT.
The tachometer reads value=3400 unit=rpm
